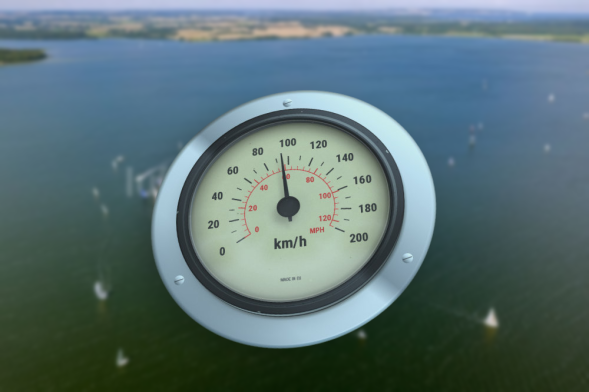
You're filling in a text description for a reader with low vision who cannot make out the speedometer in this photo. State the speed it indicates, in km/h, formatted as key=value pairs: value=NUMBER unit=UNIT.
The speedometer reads value=95 unit=km/h
